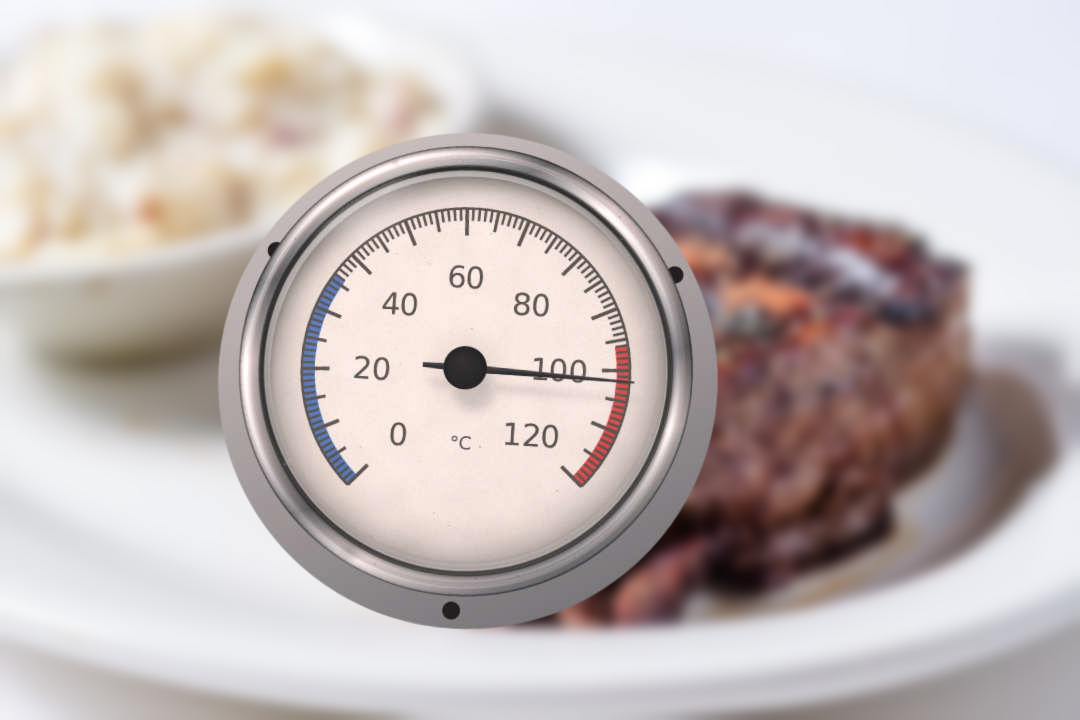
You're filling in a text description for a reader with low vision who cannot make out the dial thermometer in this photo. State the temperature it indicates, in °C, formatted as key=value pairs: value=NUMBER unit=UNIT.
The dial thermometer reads value=102 unit=°C
